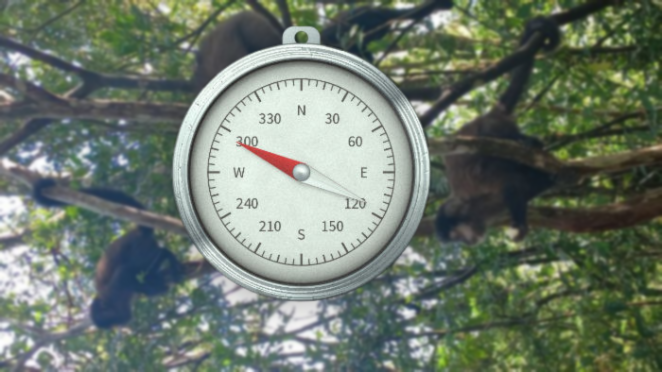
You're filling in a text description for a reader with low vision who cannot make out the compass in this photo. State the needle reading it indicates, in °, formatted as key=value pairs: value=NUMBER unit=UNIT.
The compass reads value=295 unit=°
